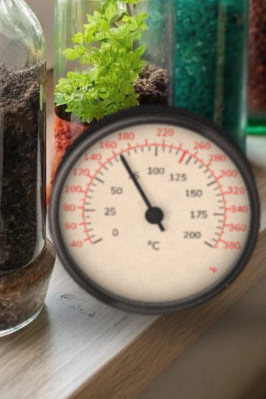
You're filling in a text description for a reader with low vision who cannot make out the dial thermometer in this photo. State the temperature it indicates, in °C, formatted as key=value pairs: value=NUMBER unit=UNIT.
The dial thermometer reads value=75 unit=°C
